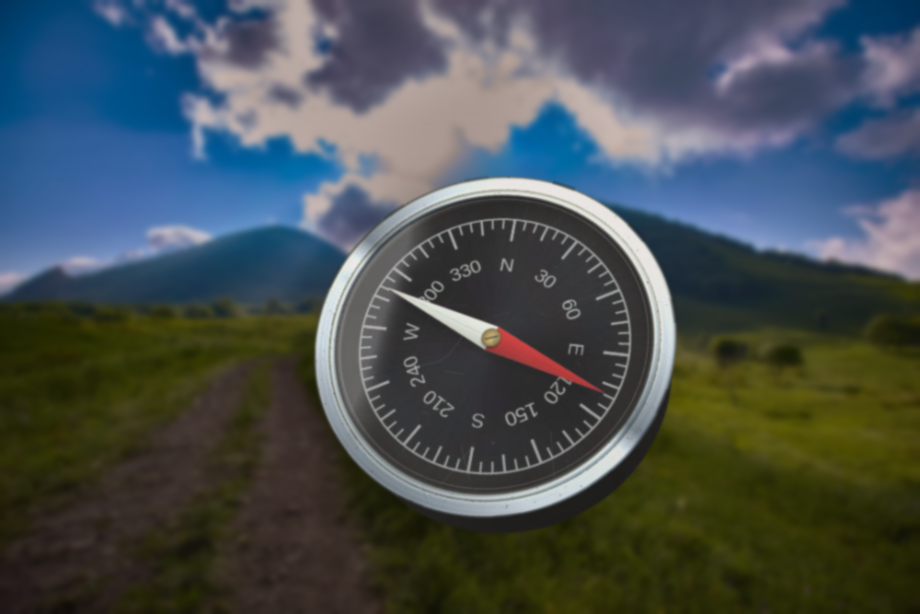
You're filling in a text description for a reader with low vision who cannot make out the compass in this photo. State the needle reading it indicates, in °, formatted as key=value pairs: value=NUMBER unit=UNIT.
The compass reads value=110 unit=°
